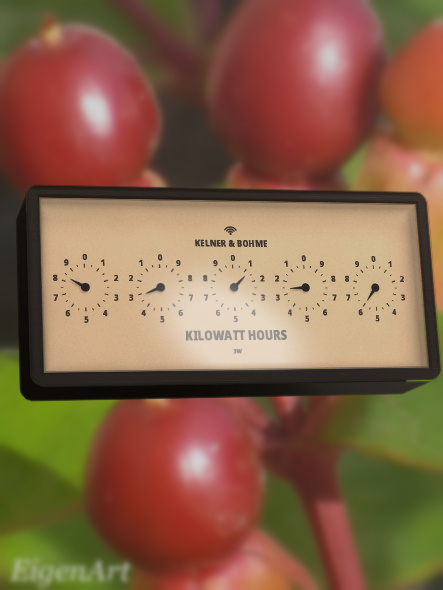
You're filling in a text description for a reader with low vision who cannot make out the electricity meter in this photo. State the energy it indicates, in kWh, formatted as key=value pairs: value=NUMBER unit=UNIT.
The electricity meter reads value=83126 unit=kWh
